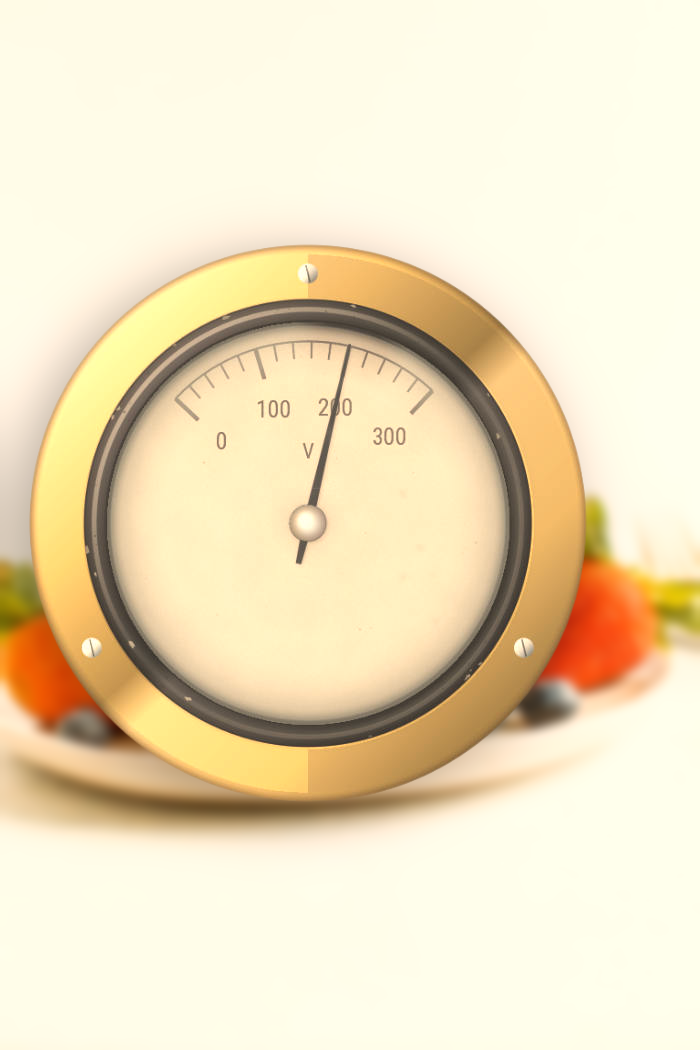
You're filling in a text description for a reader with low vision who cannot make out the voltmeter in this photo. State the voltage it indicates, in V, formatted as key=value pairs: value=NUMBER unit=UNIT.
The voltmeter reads value=200 unit=V
